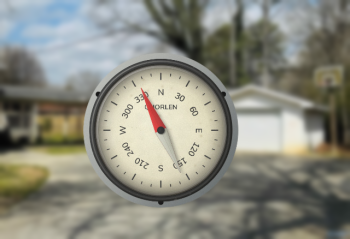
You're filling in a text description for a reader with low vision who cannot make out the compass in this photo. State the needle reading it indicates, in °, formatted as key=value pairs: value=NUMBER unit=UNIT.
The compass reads value=335 unit=°
